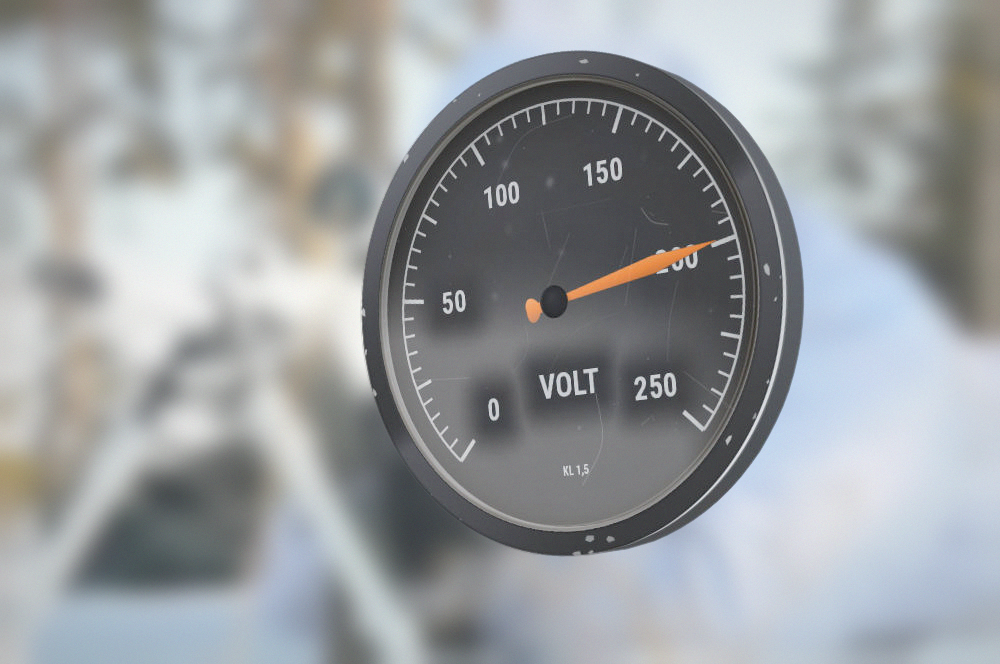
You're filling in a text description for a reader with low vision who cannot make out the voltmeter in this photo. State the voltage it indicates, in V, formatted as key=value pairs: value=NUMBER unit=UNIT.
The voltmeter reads value=200 unit=V
